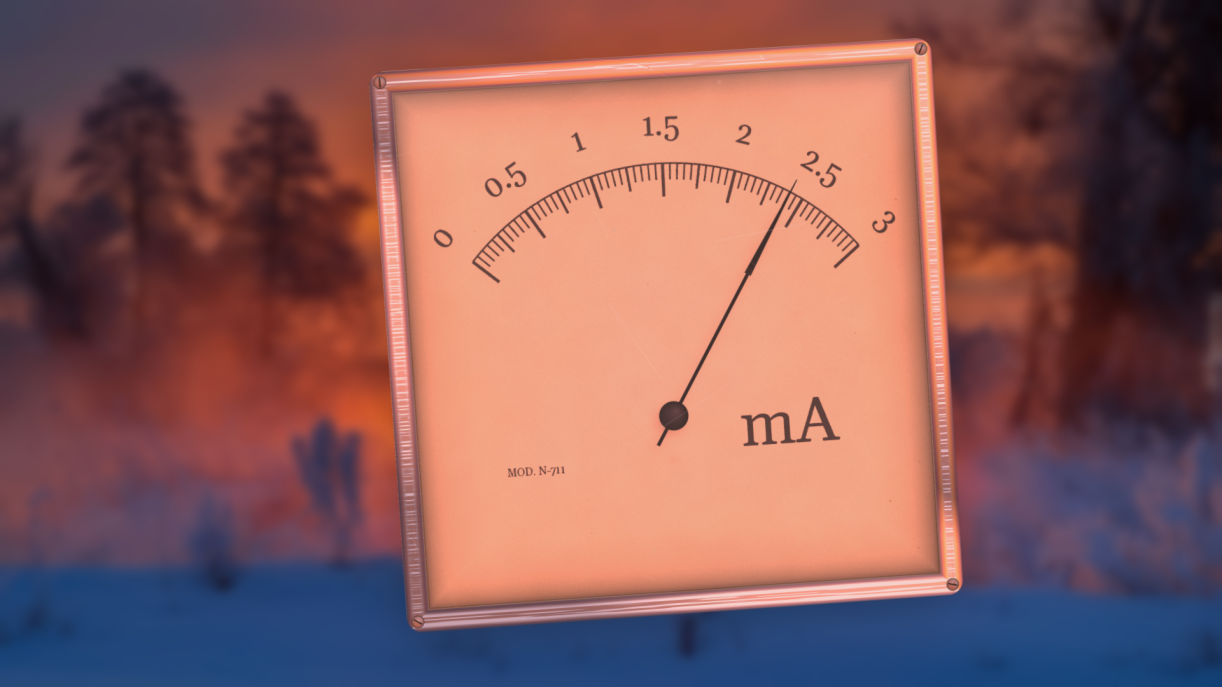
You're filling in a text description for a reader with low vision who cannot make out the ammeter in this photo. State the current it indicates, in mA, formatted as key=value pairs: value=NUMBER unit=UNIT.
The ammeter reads value=2.4 unit=mA
